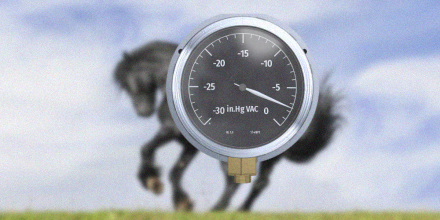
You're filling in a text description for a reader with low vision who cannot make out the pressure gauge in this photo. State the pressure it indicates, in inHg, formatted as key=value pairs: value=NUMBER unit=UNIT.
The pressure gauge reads value=-2.5 unit=inHg
